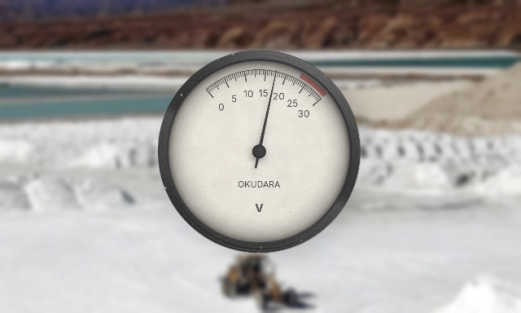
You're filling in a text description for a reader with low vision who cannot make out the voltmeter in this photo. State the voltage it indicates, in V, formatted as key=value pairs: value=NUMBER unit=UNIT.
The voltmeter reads value=17.5 unit=V
